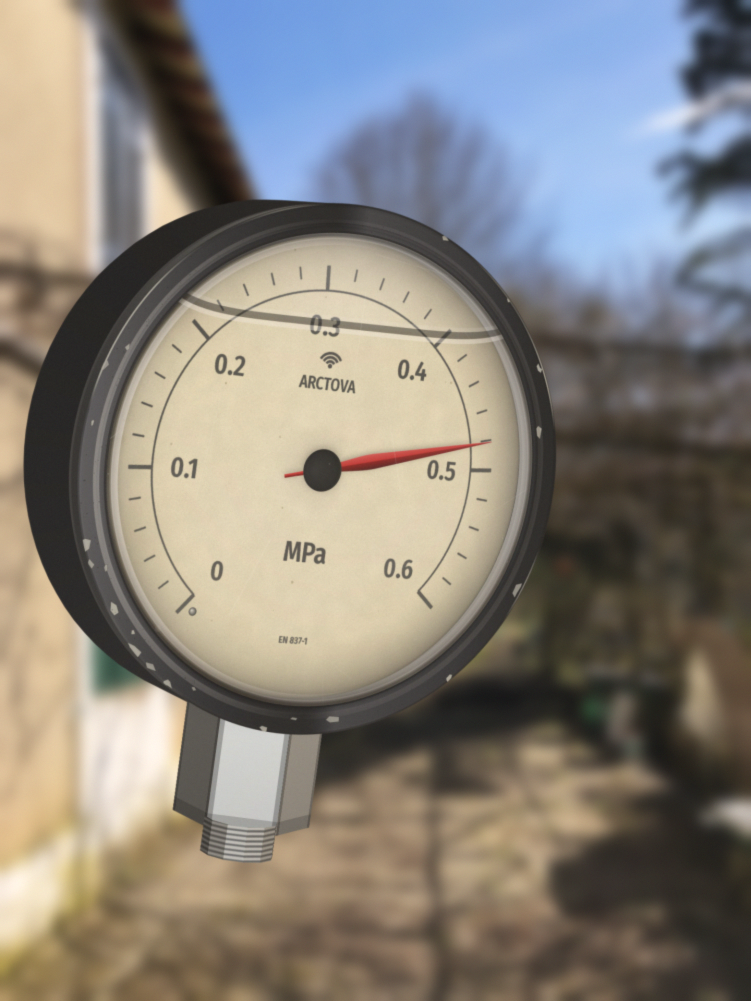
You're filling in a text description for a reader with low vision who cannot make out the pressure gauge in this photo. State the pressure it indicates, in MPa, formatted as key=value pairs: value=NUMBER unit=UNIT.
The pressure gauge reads value=0.48 unit=MPa
